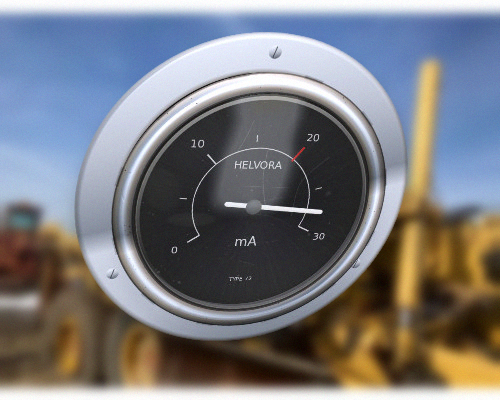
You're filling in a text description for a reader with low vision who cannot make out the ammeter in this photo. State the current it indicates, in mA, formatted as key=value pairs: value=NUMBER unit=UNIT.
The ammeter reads value=27.5 unit=mA
